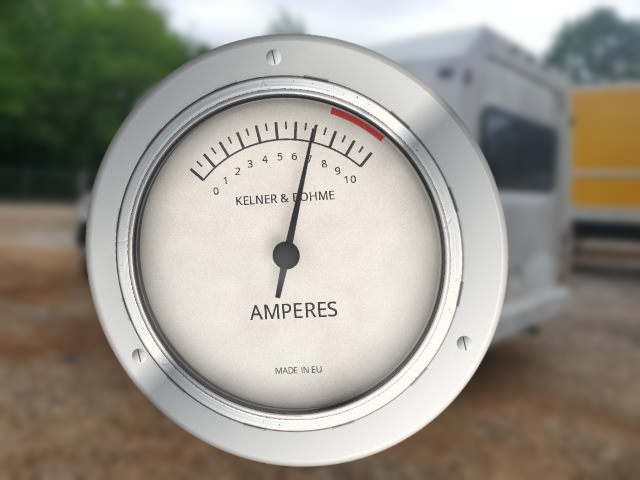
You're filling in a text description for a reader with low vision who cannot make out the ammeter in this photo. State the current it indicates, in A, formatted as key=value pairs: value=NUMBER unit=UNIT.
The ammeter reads value=7 unit=A
